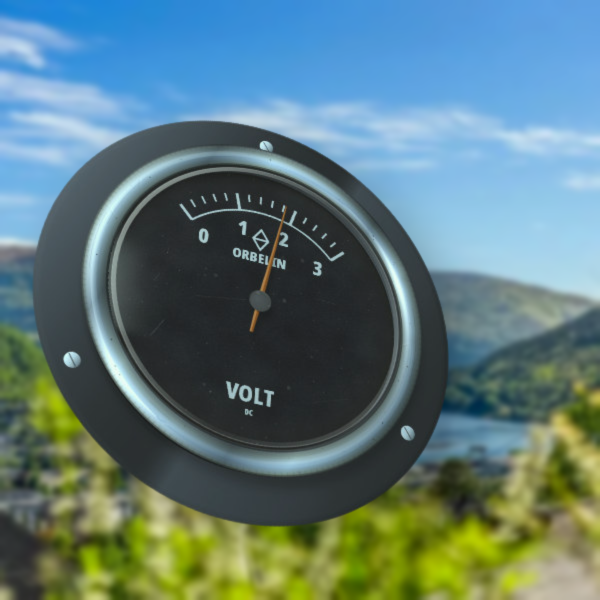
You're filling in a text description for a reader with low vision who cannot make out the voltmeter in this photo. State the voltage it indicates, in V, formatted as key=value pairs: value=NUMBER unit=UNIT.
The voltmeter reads value=1.8 unit=V
